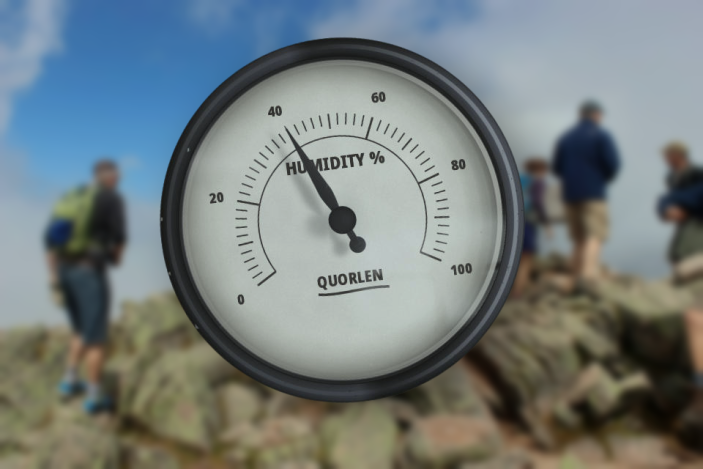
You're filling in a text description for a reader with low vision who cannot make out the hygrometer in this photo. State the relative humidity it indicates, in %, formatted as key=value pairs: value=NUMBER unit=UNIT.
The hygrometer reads value=40 unit=%
